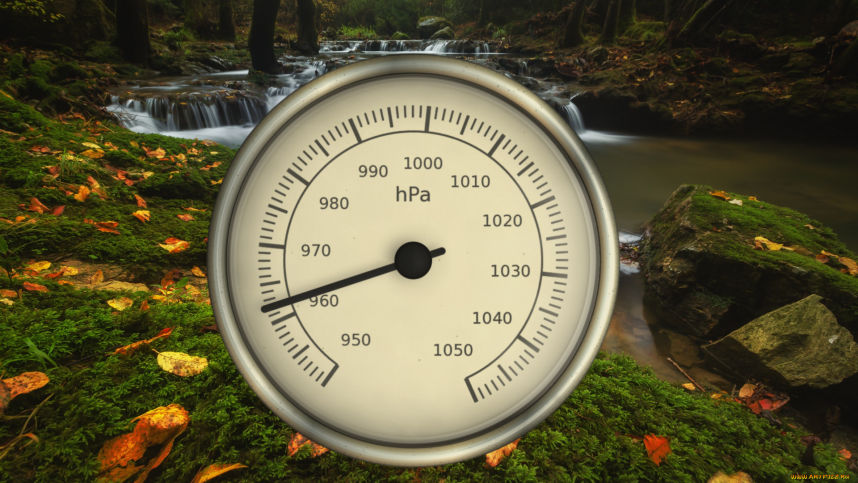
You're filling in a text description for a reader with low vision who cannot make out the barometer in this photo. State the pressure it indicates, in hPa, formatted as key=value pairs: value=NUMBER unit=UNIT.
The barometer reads value=962 unit=hPa
